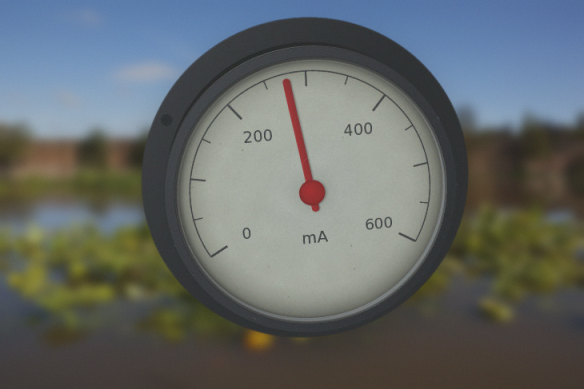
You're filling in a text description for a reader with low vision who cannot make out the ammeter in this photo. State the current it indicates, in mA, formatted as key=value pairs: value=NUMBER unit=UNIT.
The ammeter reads value=275 unit=mA
